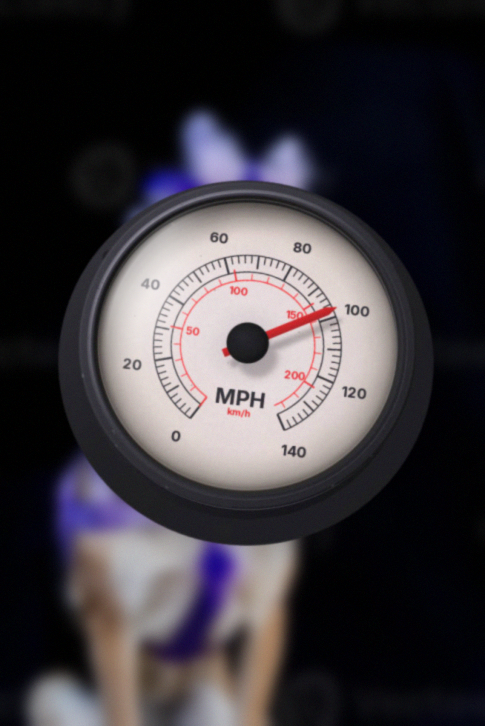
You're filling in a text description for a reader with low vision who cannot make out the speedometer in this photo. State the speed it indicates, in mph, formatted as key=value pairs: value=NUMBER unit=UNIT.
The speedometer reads value=98 unit=mph
